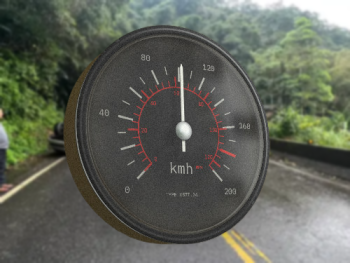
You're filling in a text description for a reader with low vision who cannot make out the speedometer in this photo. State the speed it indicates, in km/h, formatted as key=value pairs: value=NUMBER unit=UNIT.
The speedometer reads value=100 unit=km/h
